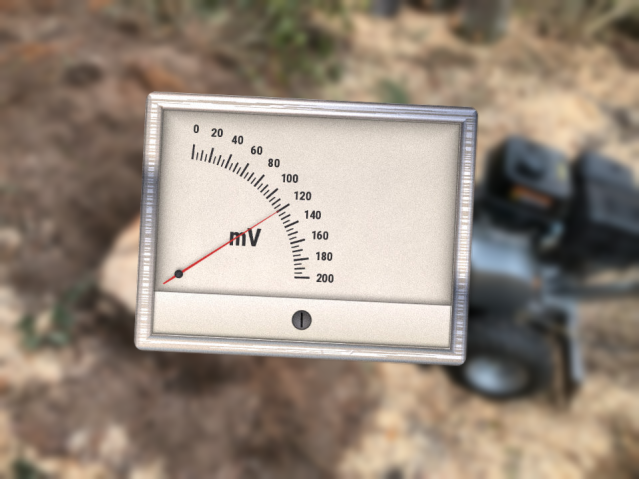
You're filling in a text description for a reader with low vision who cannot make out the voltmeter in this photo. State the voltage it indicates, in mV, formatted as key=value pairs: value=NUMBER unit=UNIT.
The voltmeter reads value=120 unit=mV
